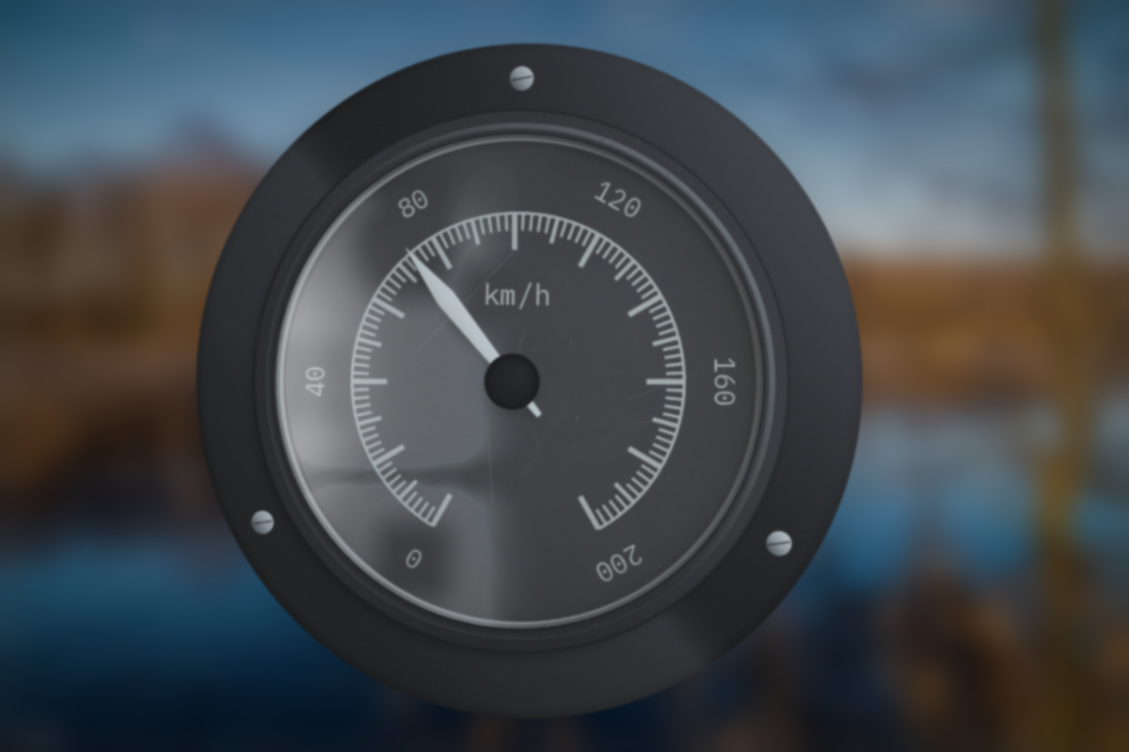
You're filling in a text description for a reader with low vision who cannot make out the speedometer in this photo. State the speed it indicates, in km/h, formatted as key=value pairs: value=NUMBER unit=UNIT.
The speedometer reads value=74 unit=km/h
